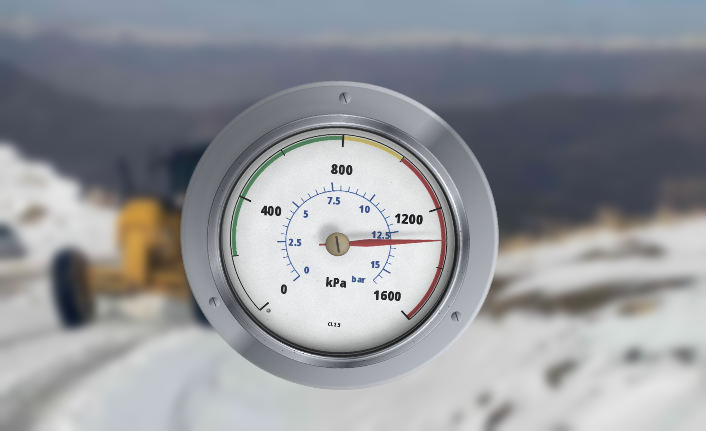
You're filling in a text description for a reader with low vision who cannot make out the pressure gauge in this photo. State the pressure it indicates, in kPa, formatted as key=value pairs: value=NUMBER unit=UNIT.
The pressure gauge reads value=1300 unit=kPa
